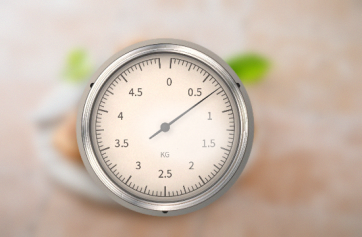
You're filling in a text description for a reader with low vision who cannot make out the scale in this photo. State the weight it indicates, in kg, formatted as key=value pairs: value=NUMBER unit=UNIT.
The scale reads value=0.7 unit=kg
